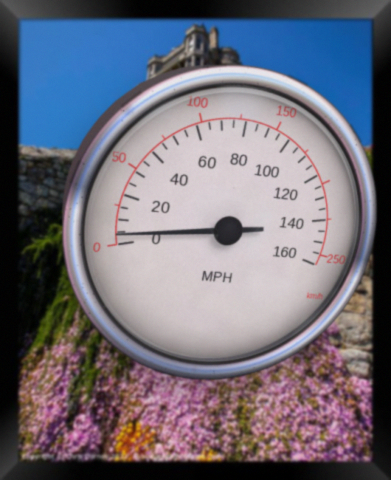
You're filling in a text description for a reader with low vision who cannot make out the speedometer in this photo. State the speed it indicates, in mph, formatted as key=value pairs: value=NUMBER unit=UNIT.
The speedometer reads value=5 unit=mph
